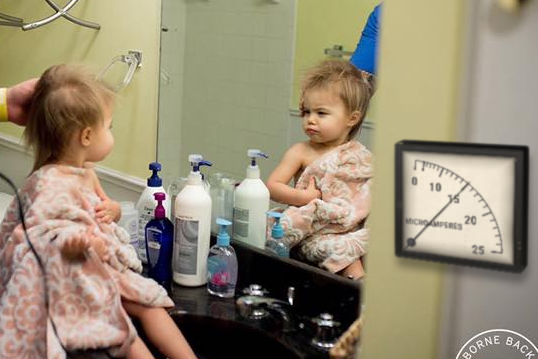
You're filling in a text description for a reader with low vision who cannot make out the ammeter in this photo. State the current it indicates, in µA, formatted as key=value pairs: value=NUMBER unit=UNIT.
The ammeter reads value=15 unit=µA
